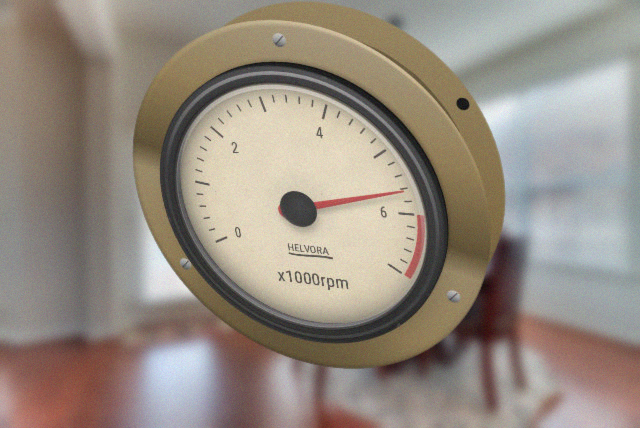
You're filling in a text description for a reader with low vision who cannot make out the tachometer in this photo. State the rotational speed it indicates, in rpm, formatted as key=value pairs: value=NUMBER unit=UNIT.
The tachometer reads value=5600 unit=rpm
